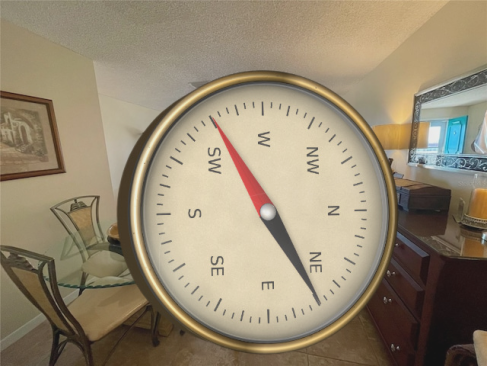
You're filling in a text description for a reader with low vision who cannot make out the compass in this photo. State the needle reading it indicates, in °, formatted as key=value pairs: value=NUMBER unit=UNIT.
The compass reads value=240 unit=°
